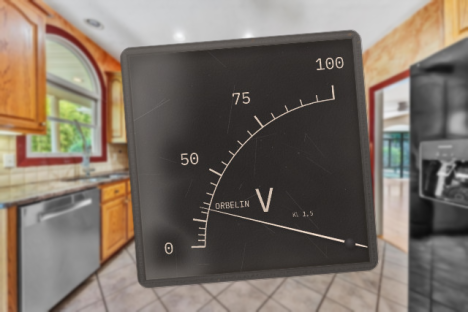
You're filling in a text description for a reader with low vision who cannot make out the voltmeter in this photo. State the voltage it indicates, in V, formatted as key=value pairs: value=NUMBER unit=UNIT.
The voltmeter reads value=32.5 unit=V
